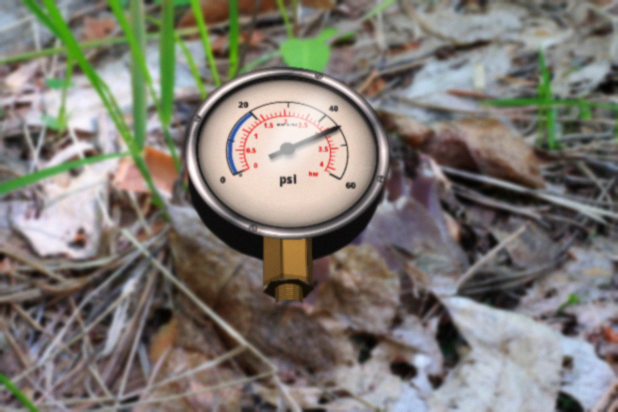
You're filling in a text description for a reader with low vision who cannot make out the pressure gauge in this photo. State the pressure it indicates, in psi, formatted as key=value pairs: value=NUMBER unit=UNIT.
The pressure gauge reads value=45 unit=psi
